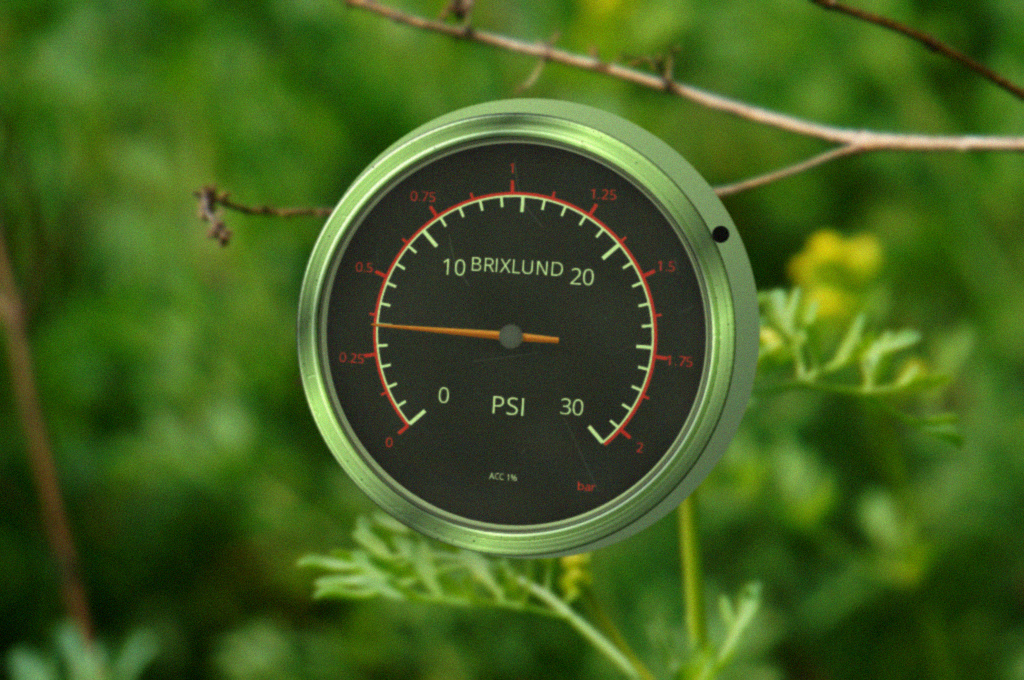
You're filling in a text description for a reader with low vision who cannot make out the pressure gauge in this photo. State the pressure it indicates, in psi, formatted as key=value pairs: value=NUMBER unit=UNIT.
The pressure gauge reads value=5 unit=psi
